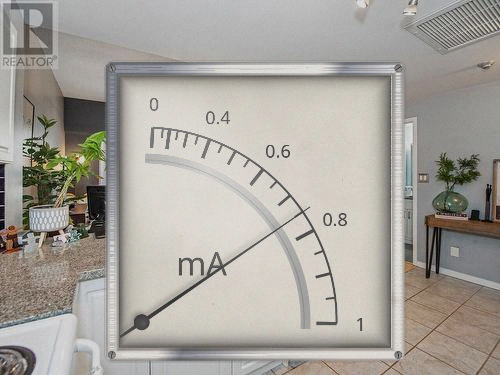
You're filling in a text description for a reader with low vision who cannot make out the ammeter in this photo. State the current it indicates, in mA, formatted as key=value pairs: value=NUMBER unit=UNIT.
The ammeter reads value=0.75 unit=mA
